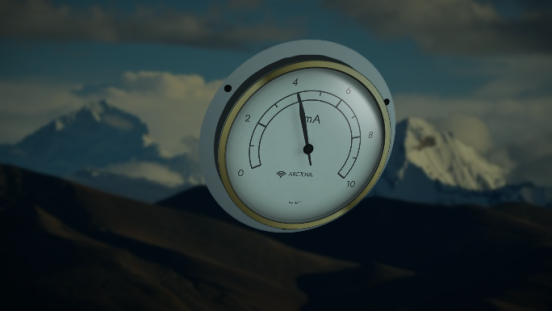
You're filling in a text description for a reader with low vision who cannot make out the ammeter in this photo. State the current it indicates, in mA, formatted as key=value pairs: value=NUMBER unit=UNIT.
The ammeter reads value=4 unit=mA
